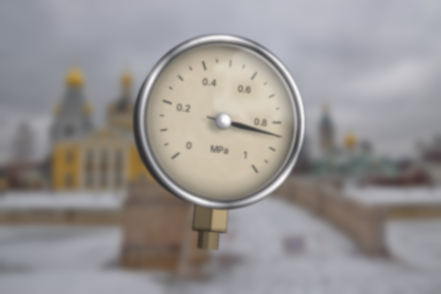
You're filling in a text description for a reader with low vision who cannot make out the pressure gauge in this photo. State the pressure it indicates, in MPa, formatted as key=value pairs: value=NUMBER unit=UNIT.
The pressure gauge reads value=0.85 unit=MPa
